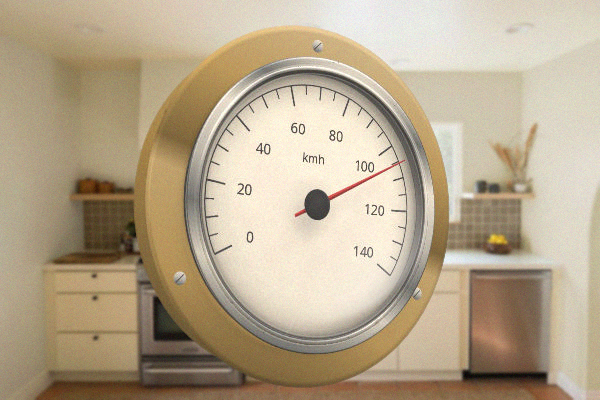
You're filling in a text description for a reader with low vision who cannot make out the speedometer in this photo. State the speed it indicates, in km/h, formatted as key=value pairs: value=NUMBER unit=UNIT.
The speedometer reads value=105 unit=km/h
